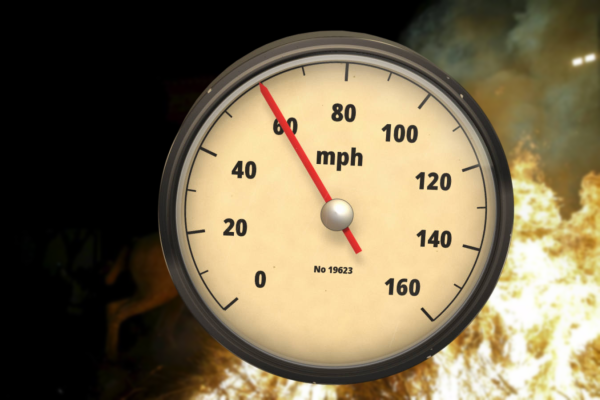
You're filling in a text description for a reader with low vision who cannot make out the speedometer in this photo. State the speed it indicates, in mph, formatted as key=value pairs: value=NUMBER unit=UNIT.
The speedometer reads value=60 unit=mph
